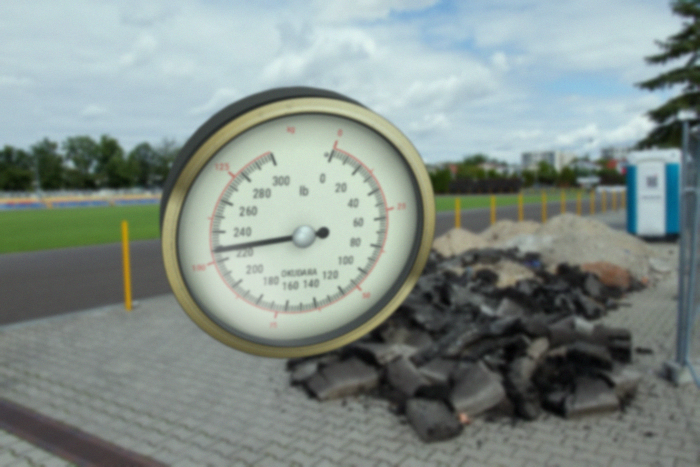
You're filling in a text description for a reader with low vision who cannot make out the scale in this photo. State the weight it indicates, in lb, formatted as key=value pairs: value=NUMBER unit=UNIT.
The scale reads value=230 unit=lb
